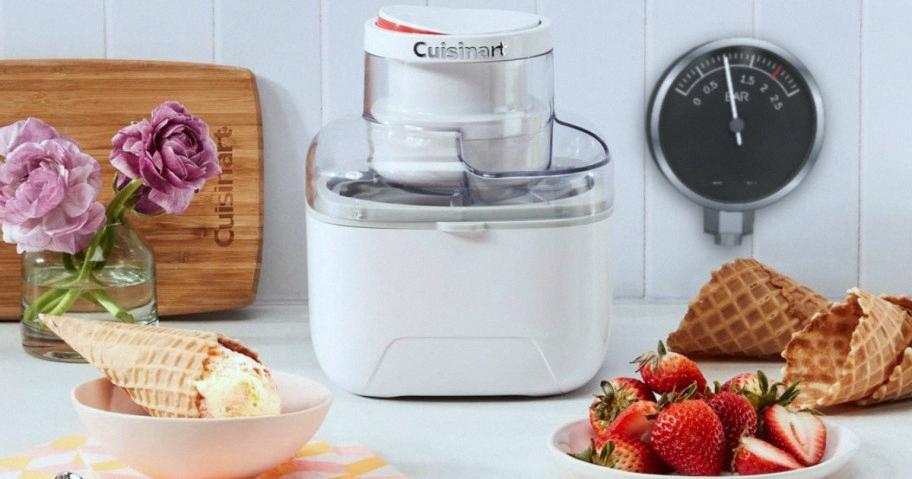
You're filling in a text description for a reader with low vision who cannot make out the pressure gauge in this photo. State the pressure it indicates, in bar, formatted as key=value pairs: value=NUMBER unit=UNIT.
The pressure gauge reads value=1 unit=bar
